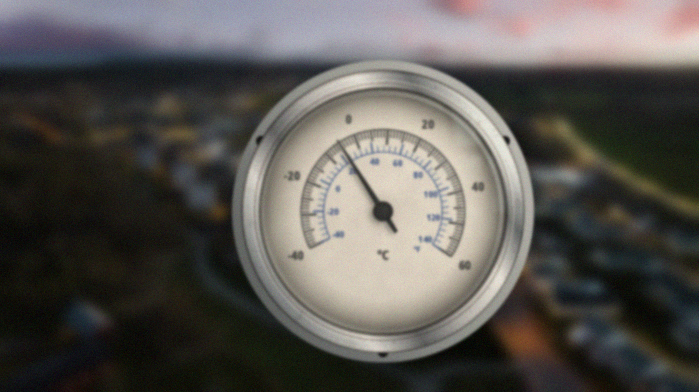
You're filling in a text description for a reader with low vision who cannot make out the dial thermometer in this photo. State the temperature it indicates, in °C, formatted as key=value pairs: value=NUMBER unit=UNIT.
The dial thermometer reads value=-5 unit=°C
